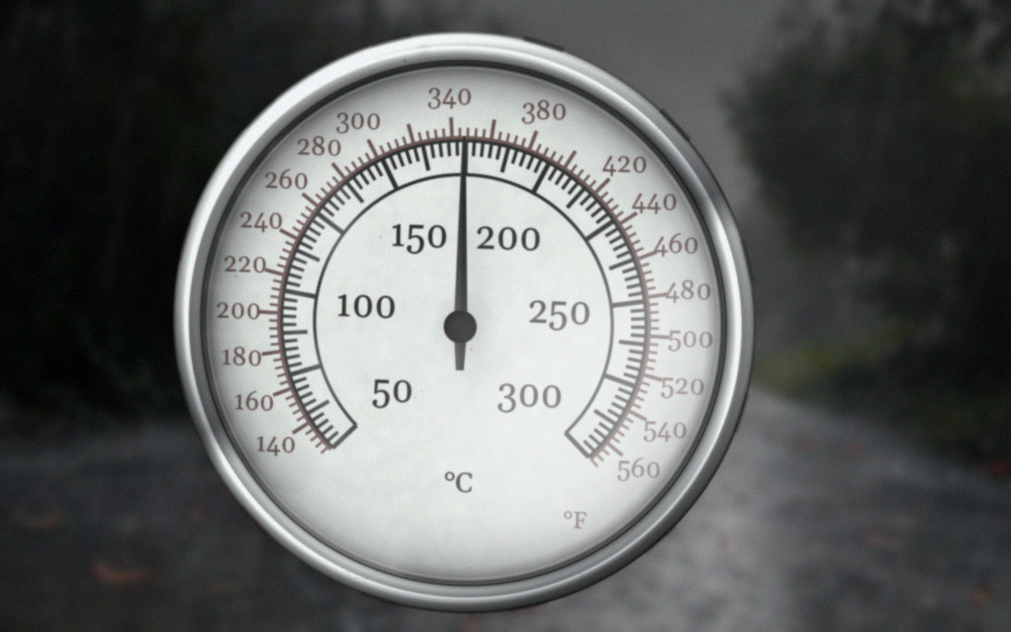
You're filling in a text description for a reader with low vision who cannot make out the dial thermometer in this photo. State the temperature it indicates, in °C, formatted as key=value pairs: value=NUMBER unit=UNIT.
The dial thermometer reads value=175 unit=°C
